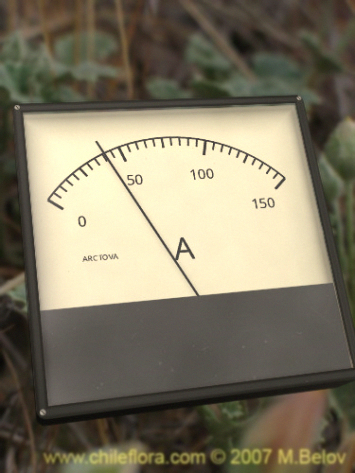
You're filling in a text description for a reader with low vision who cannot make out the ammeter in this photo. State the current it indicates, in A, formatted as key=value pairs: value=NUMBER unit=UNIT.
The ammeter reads value=40 unit=A
